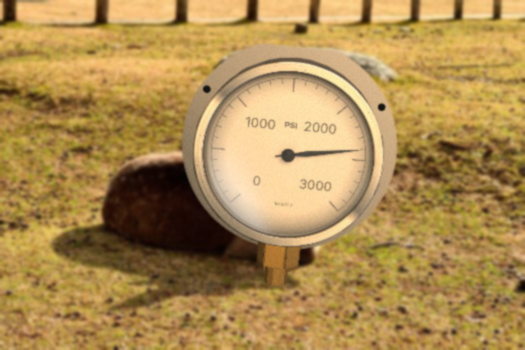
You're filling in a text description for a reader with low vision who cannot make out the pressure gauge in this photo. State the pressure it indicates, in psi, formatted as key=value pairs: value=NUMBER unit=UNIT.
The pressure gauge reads value=2400 unit=psi
